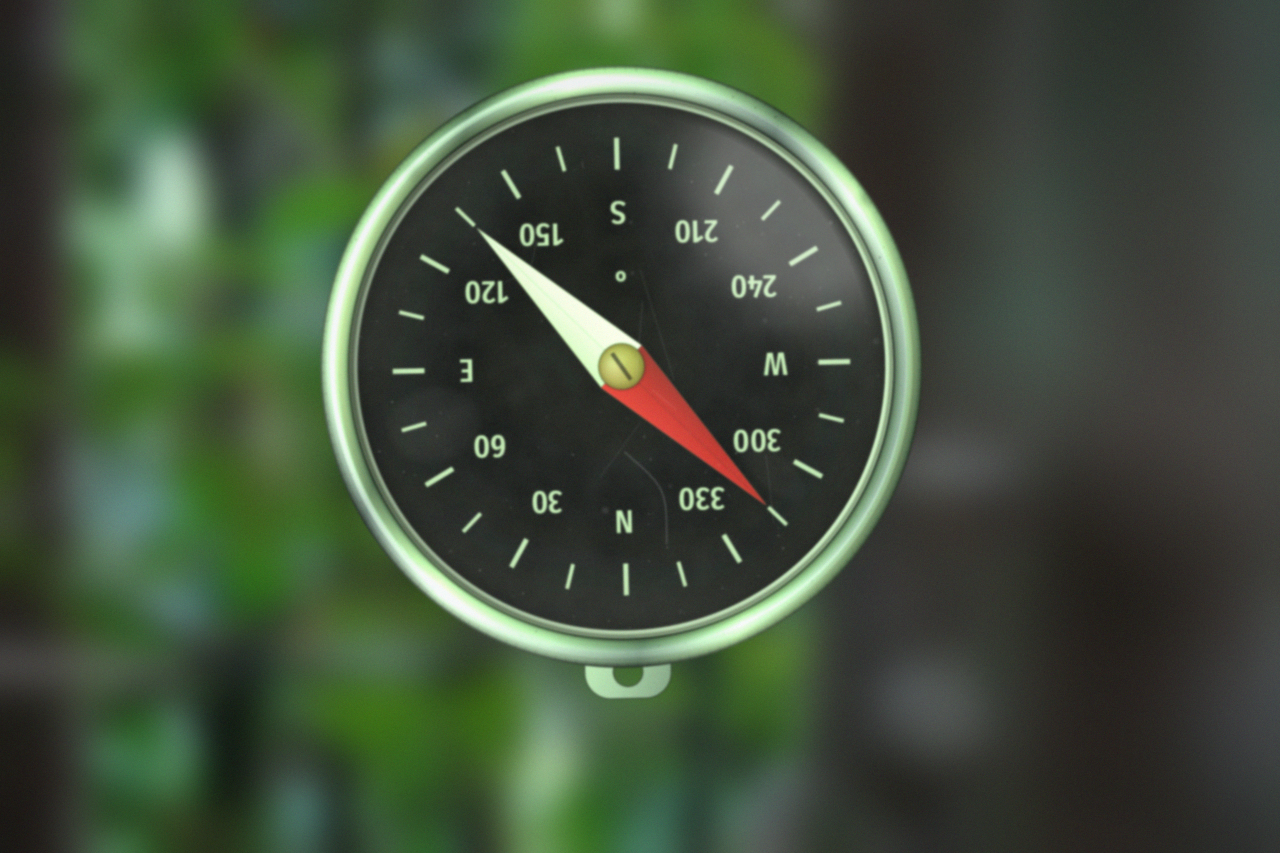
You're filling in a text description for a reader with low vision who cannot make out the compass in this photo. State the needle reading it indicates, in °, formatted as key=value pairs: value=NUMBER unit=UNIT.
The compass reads value=315 unit=°
